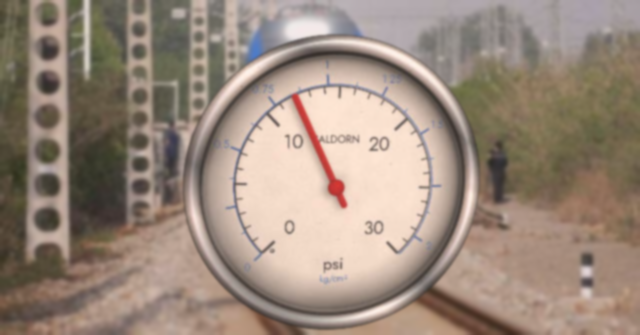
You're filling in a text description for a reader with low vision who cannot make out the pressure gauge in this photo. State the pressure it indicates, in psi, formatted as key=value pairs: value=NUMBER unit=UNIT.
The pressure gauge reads value=12 unit=psi
